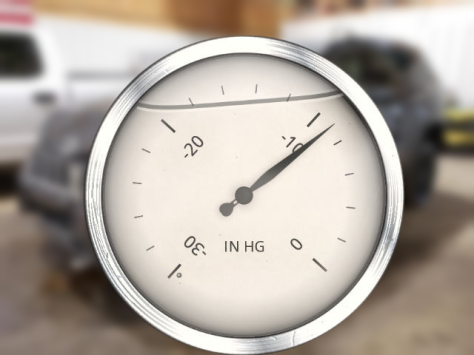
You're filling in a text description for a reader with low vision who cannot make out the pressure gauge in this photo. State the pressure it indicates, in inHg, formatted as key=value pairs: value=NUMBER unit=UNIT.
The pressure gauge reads value=-9 unit=inHg
